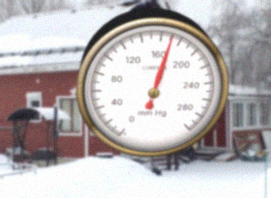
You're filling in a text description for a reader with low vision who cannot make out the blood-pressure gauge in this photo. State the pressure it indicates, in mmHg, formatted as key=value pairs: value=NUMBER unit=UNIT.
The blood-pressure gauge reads value=170 unit=mmHg
